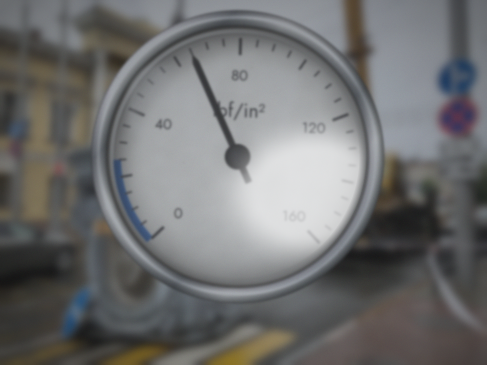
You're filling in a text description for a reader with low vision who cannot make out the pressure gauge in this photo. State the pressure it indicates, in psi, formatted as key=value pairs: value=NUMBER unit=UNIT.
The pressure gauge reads value=65 unit=psi
